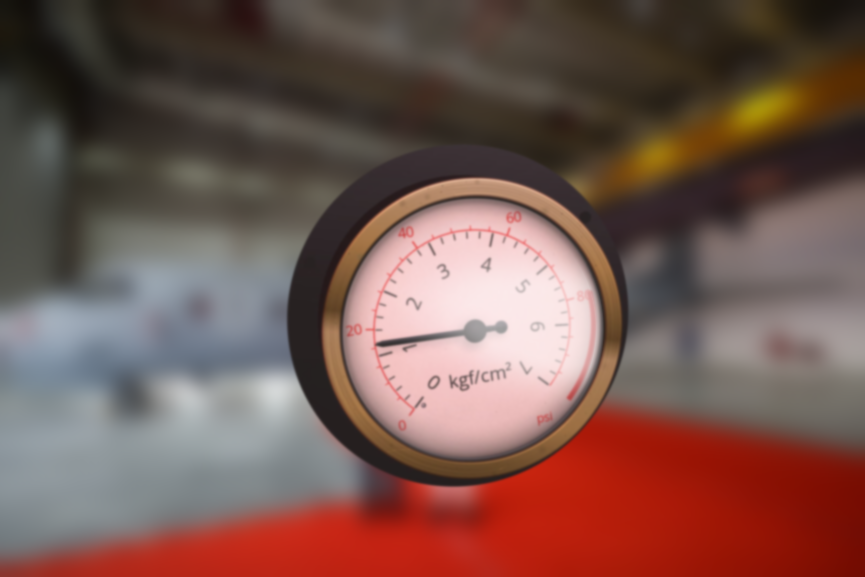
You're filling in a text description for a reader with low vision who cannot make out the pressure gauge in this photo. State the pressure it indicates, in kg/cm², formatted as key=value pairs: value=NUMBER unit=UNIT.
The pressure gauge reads value=1.2 unit=kg/cm²
